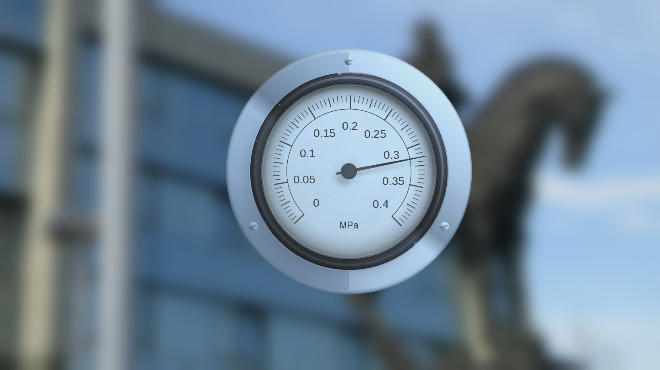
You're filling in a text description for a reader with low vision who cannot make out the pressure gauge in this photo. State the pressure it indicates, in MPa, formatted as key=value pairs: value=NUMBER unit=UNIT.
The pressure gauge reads value=0.315 unit=MPa
